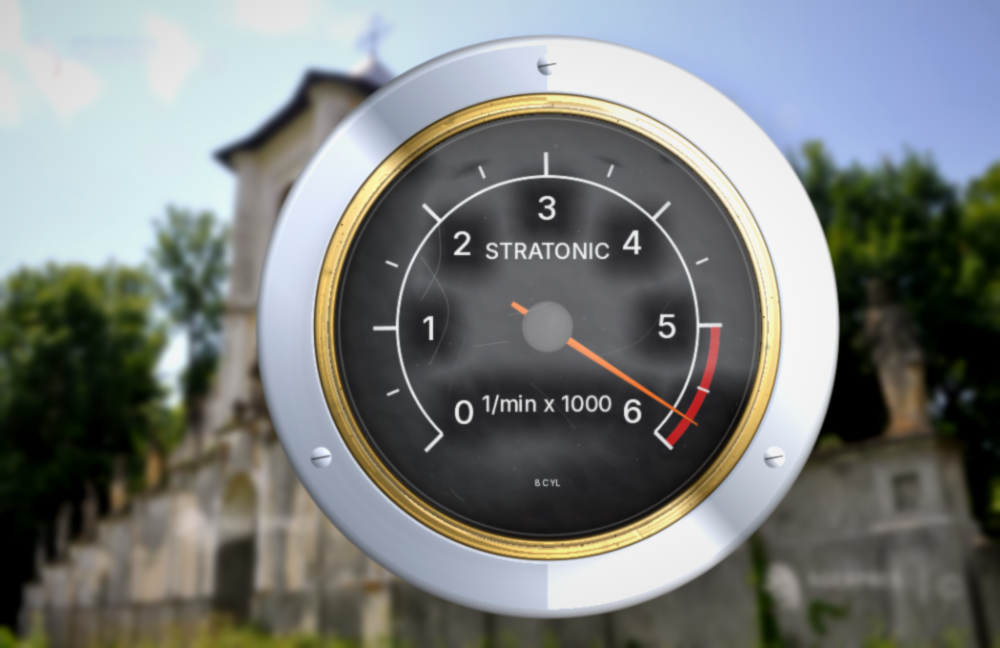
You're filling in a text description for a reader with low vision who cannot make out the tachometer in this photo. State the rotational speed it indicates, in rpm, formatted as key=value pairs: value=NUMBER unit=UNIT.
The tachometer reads value=5750 unit=rpm
